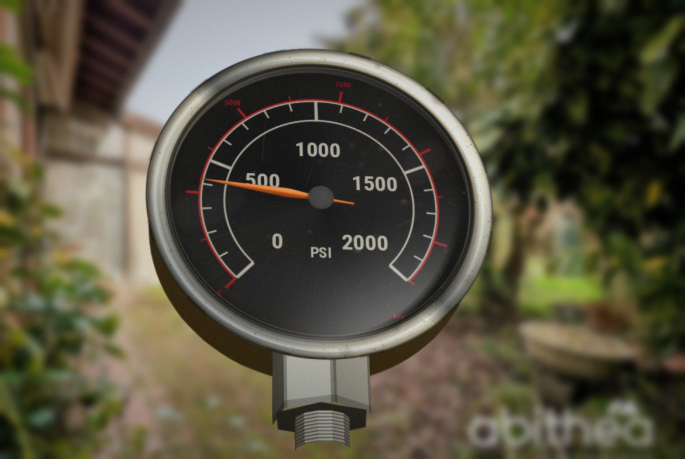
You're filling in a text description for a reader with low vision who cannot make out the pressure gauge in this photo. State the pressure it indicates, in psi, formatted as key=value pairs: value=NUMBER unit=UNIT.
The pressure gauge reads value=400 unit=psi
